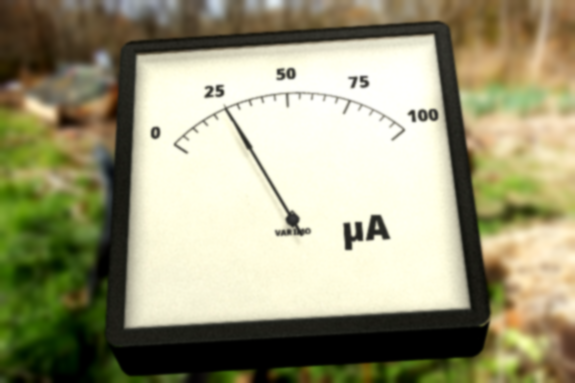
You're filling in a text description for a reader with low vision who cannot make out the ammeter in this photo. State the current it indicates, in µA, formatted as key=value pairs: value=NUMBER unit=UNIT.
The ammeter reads value=25 unit=µA
